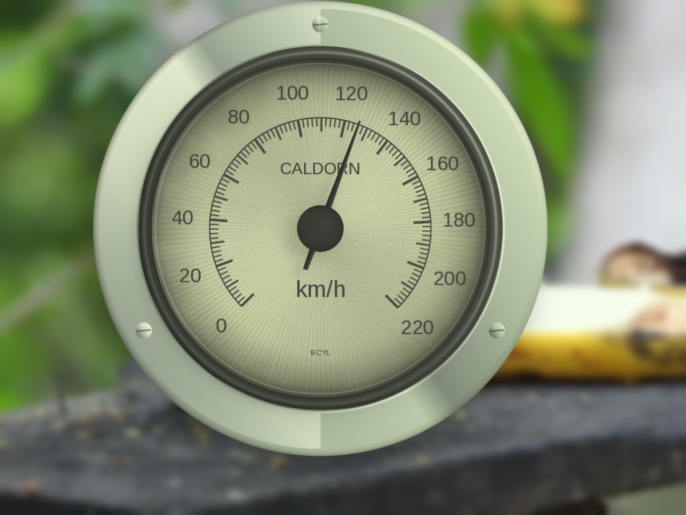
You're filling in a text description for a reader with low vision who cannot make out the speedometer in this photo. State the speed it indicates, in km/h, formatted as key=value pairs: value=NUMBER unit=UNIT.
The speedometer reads value=126 unit=km/h
